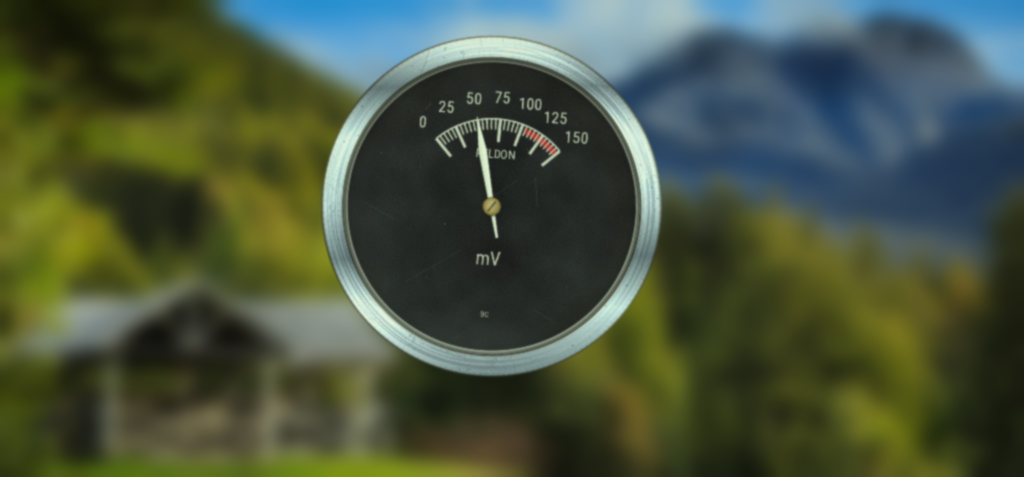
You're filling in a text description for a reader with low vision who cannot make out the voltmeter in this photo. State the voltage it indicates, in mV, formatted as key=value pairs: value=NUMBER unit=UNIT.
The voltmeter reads value=50 unit=mV
